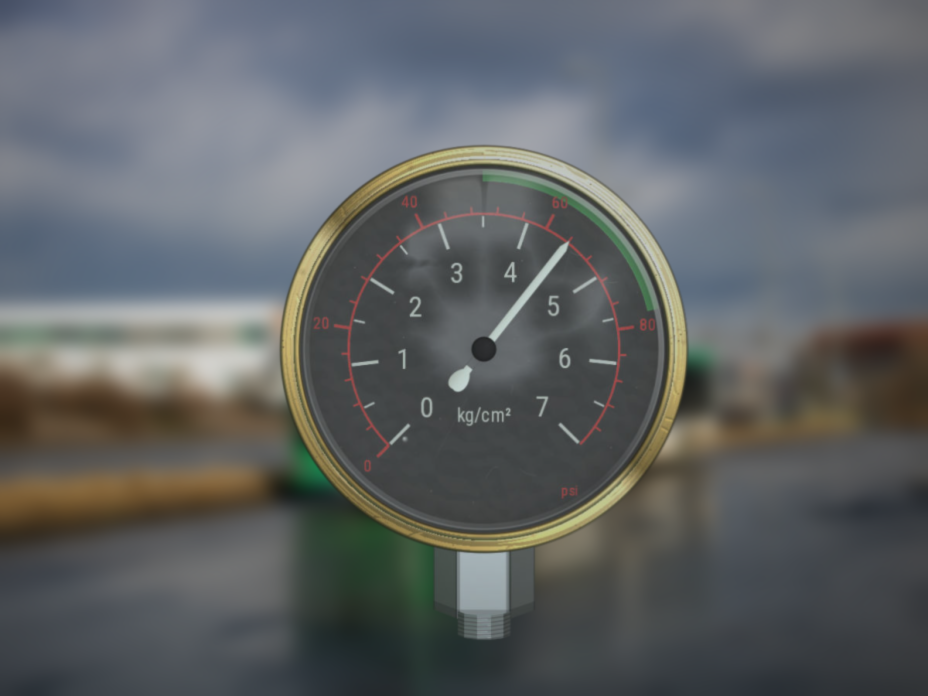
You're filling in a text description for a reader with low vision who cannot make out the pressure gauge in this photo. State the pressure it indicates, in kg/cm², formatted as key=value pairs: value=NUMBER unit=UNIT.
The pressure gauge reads value=4.5 unit=kg/cm²
